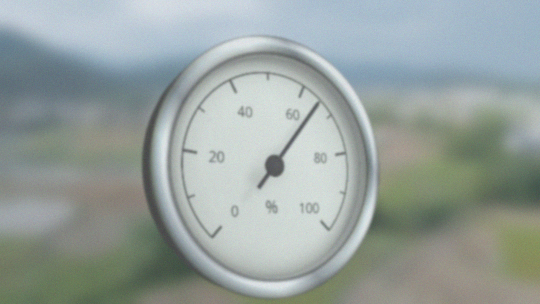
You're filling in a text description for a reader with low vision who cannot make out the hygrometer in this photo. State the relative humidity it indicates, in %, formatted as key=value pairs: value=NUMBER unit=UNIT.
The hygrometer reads value=65 unit=%
